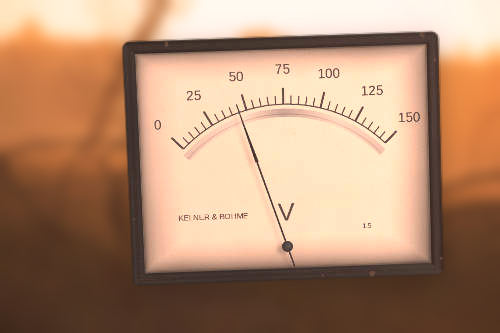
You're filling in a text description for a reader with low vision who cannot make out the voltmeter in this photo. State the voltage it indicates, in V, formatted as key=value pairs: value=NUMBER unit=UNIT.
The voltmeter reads value=45 unit=V
